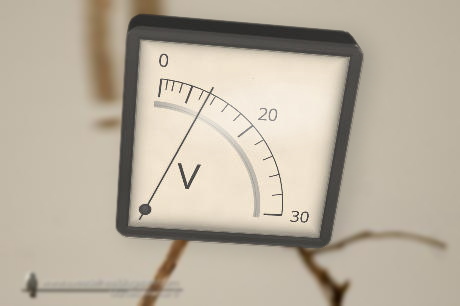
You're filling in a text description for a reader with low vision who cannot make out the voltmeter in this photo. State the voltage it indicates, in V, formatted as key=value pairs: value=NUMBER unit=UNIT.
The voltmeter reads value=13 unit=V
